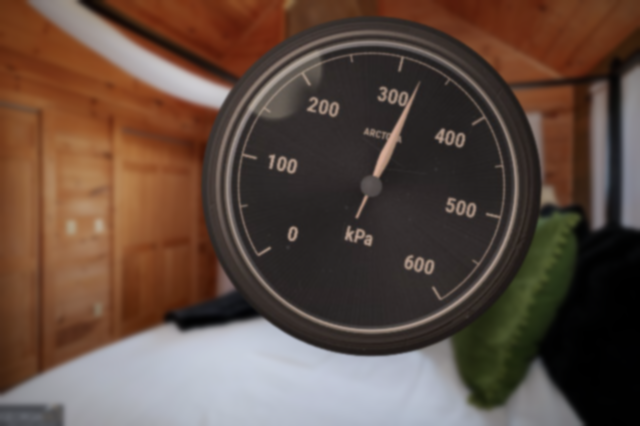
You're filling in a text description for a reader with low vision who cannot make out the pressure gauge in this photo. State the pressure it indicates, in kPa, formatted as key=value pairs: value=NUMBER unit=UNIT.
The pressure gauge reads value=325 unit=kPa
